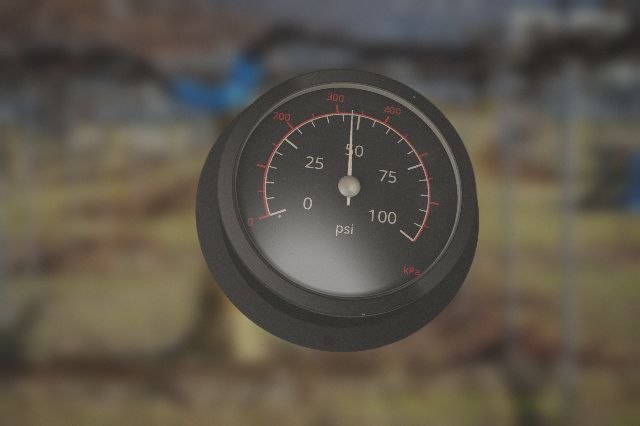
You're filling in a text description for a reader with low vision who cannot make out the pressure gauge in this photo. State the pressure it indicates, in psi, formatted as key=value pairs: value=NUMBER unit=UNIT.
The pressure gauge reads value=47.5 unit=psi
